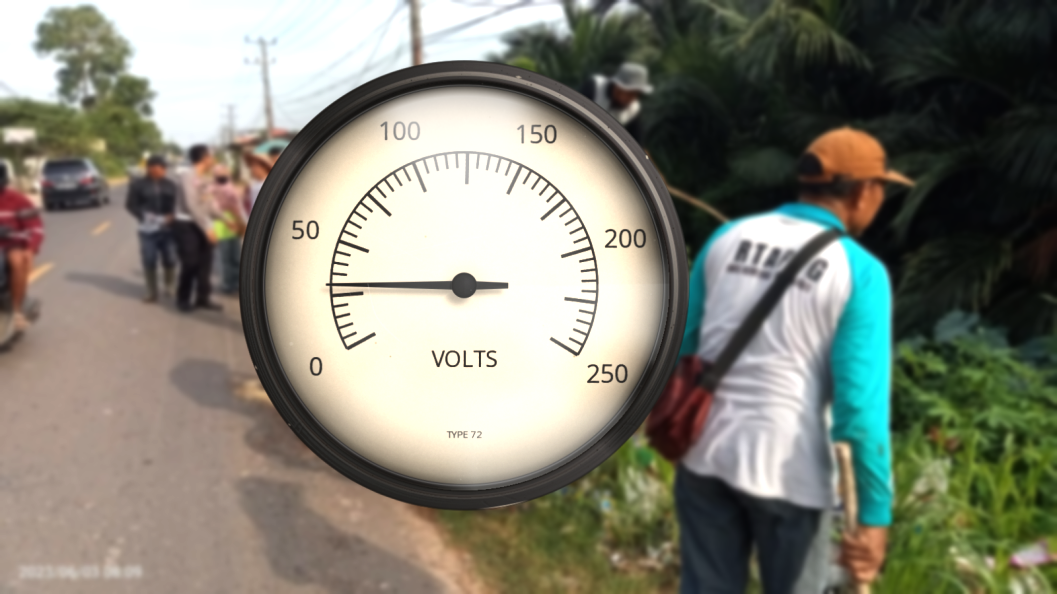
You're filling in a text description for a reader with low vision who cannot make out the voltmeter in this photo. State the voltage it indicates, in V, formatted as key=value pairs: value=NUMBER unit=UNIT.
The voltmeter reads value=30 unit=V
